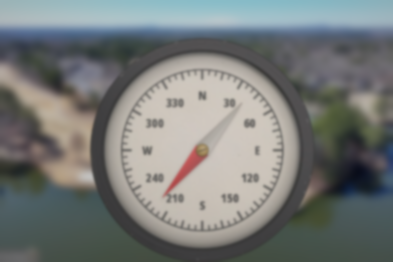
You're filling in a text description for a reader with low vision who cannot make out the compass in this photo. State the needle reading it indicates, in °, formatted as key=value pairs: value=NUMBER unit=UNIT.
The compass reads value=220 unit=°
